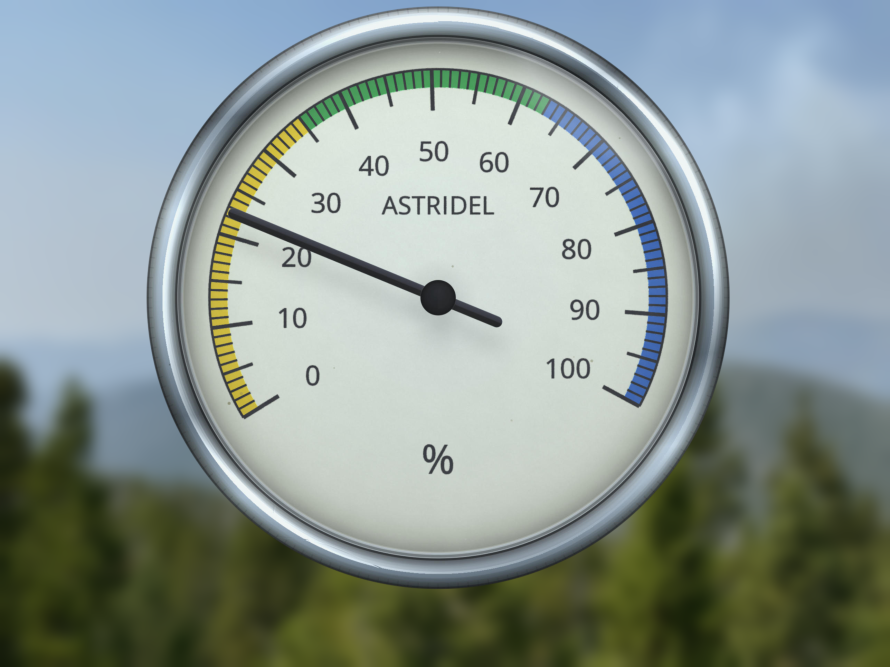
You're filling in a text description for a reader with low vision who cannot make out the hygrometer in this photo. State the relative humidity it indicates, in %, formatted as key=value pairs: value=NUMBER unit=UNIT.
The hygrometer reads value=22.5 unit=%
